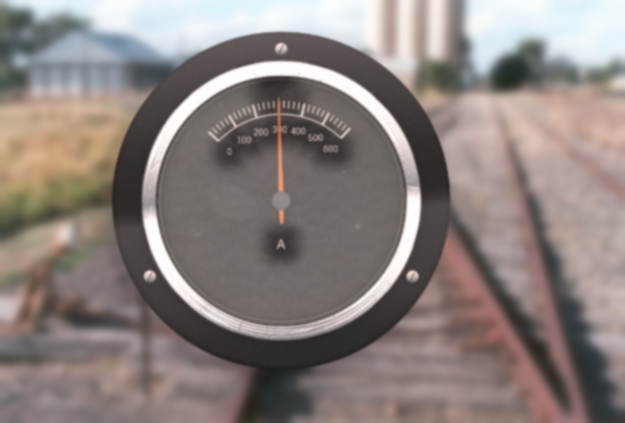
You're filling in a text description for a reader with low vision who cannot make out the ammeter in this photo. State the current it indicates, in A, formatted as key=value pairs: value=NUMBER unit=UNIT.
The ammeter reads value=300 unit=A
